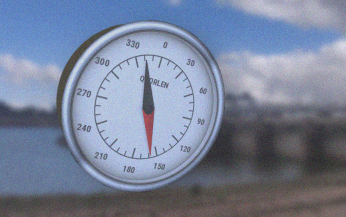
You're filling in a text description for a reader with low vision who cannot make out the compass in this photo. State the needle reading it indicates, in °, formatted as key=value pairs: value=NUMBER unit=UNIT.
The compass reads value=160 unit=°
